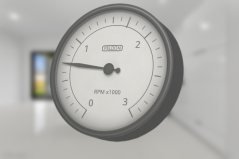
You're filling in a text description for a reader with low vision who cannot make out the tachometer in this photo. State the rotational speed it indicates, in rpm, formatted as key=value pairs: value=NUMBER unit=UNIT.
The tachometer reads value=700 unit=rpm
